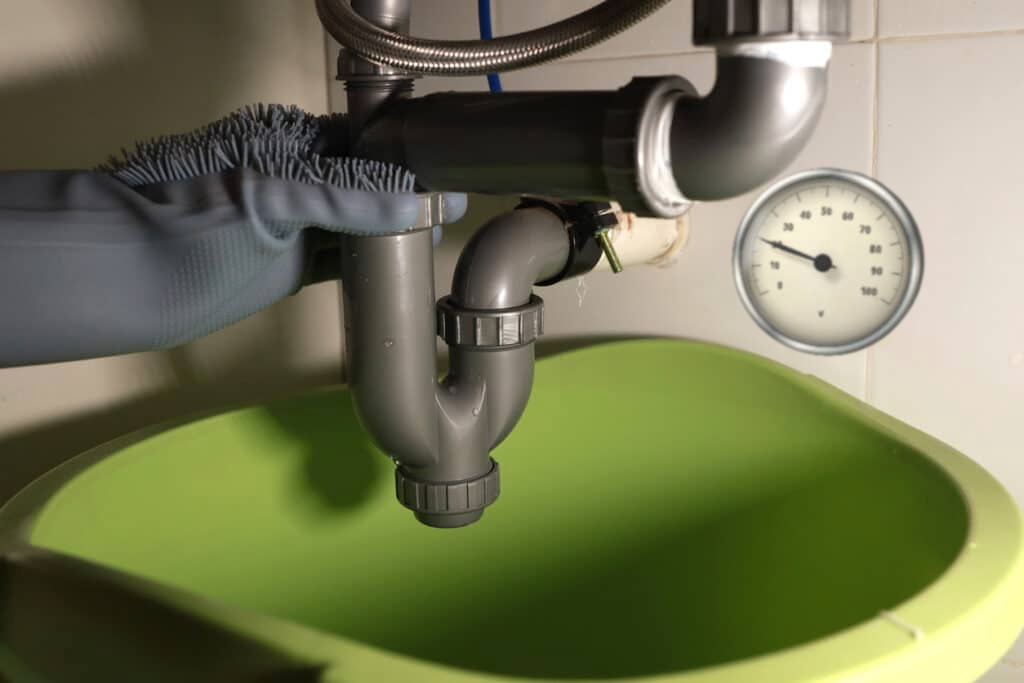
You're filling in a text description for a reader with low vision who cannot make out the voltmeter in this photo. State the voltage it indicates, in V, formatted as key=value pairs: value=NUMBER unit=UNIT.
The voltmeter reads value=20 unit=V
